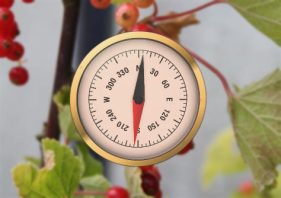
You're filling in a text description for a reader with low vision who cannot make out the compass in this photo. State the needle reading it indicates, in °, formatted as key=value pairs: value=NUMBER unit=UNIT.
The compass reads value=185 unit=°
